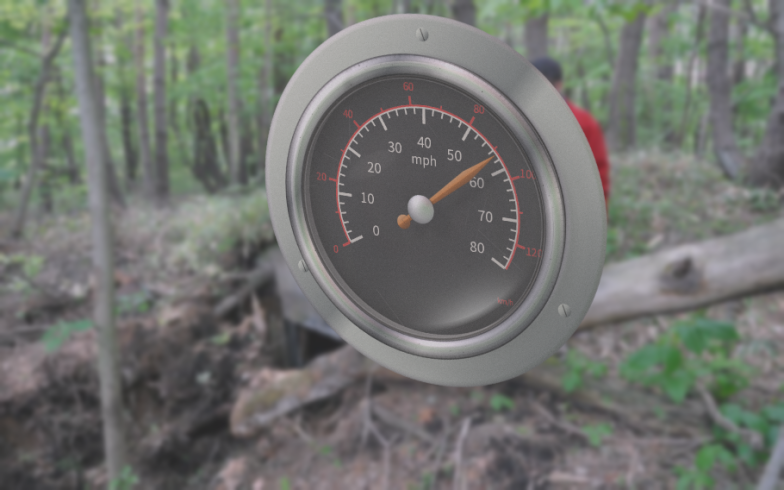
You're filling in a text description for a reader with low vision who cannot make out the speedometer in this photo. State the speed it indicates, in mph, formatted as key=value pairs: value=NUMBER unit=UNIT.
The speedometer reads value=57 unit=mph
